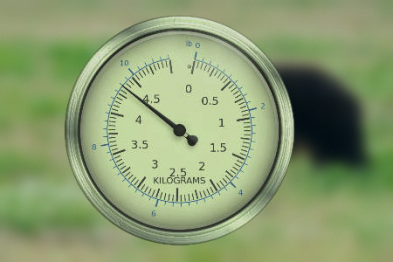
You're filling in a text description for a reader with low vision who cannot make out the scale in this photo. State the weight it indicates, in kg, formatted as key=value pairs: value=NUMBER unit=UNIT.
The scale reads value=4.35 unit=kg
